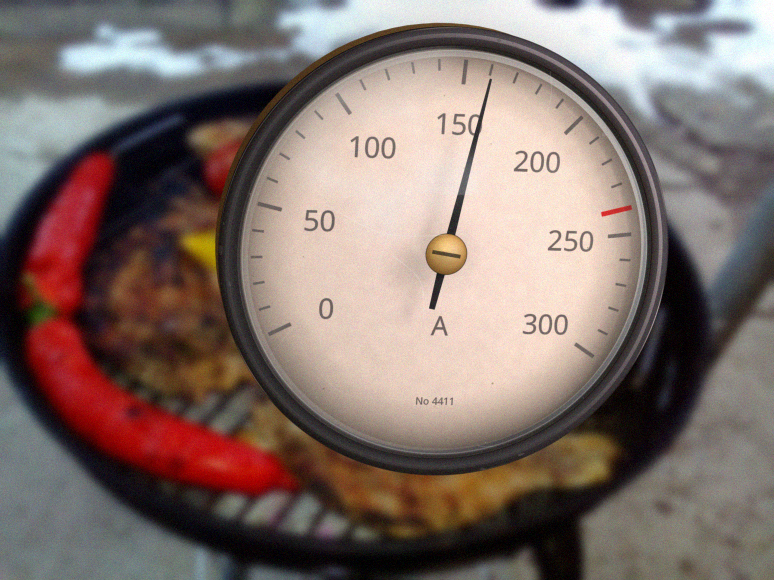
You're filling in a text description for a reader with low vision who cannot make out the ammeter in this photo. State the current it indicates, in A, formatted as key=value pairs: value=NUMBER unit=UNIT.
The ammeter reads value=160 unit=A
